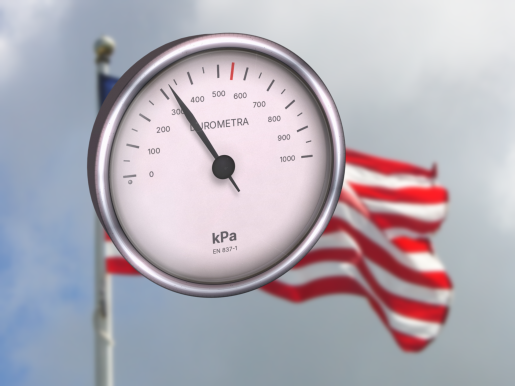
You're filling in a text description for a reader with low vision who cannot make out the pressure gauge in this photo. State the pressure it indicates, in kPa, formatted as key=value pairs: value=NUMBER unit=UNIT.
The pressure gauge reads value=325 unit=kPa
